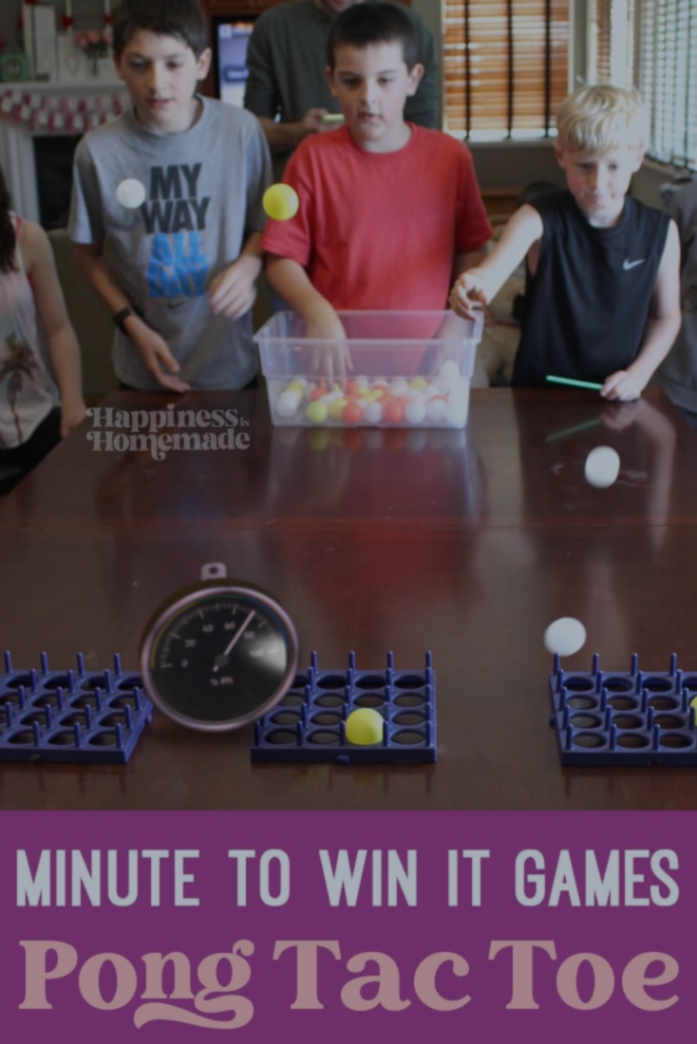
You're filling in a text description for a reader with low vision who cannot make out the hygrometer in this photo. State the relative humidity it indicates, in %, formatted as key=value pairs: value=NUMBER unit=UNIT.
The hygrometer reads value=70 unit=%
